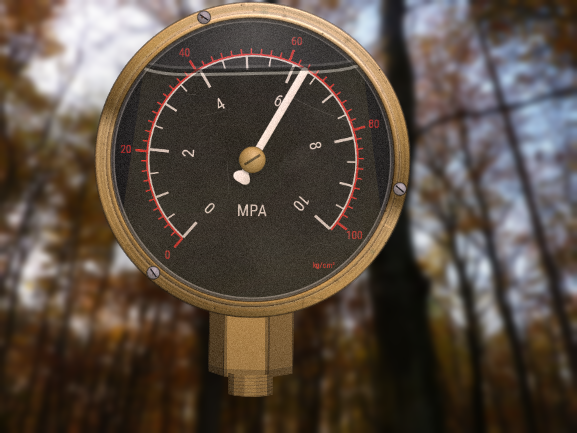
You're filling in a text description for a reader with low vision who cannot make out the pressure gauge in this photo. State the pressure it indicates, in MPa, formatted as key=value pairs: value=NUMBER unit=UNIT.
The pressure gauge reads value=6.25 unit=MPa
